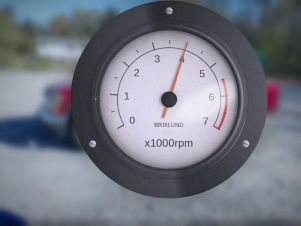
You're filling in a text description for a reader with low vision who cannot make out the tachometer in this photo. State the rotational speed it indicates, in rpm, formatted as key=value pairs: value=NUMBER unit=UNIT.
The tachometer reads value=4000 unit=rpm
